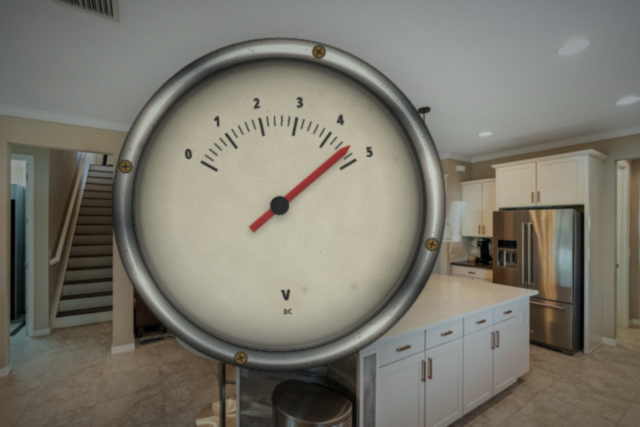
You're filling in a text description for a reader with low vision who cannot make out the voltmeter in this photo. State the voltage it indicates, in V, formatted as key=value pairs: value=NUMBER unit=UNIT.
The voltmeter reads value=4.6 unit=V
